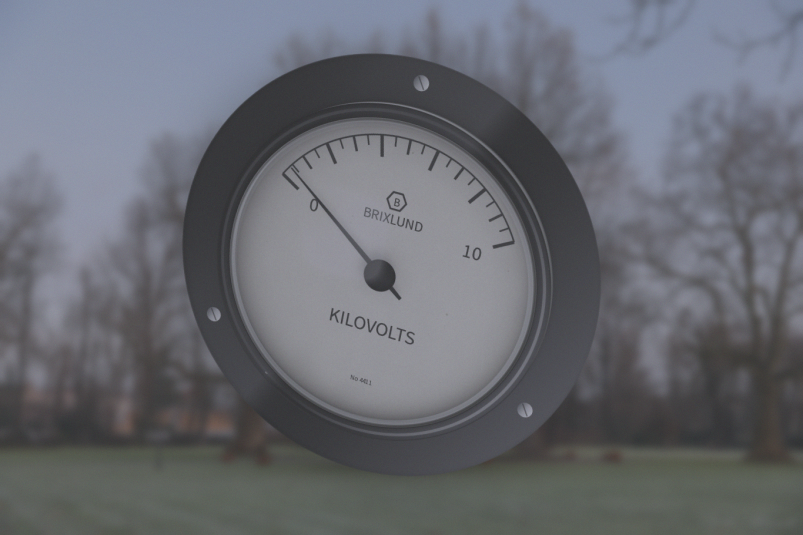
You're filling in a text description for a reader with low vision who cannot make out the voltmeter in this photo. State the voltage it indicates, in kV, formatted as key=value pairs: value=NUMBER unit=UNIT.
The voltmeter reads value=0.5 unit=kV
